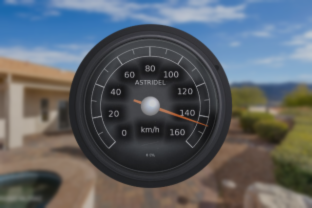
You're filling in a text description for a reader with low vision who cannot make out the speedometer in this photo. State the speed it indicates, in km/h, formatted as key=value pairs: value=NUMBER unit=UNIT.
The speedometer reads value=145 unit=km/h
